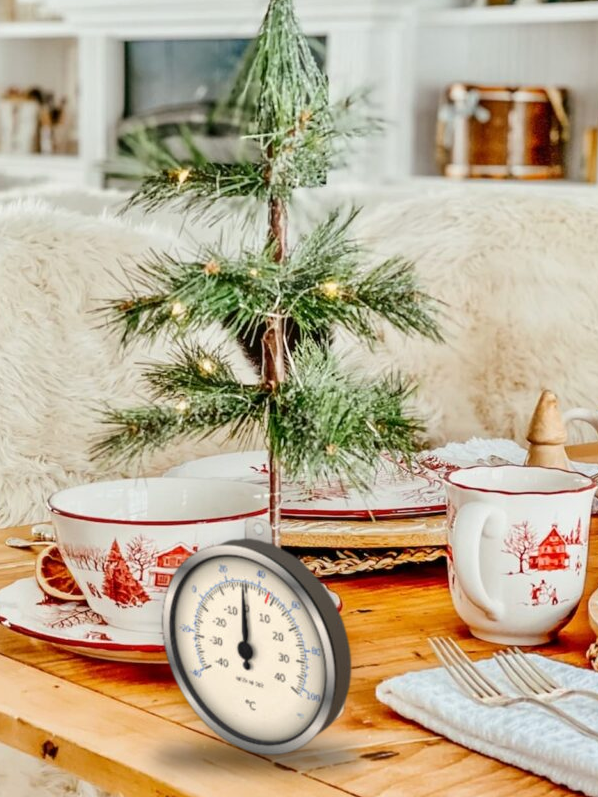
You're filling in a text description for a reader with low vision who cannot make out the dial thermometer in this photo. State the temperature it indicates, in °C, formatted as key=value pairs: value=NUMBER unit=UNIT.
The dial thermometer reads value=0 unit=°C
